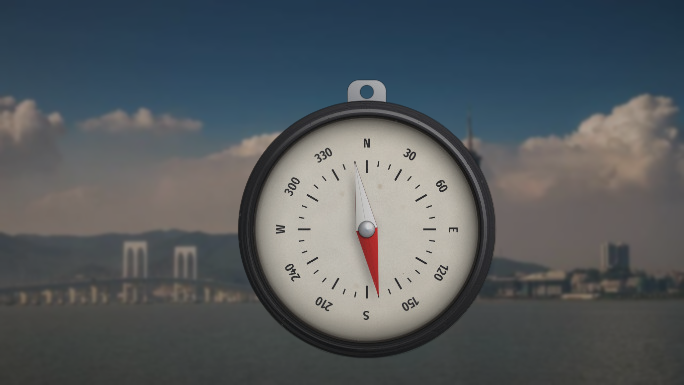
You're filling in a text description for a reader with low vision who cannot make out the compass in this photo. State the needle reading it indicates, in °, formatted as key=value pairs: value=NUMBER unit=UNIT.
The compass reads value=170 unit=°
